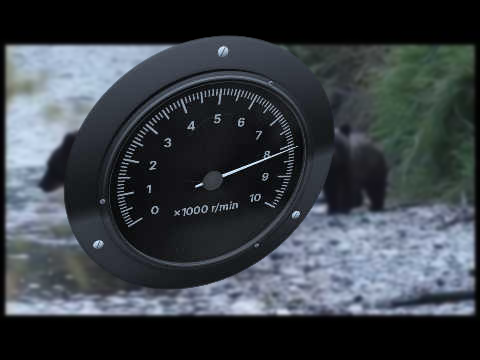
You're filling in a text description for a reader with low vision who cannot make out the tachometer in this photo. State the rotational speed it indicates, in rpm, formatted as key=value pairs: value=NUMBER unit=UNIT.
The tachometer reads value=8000 unit=rpm
